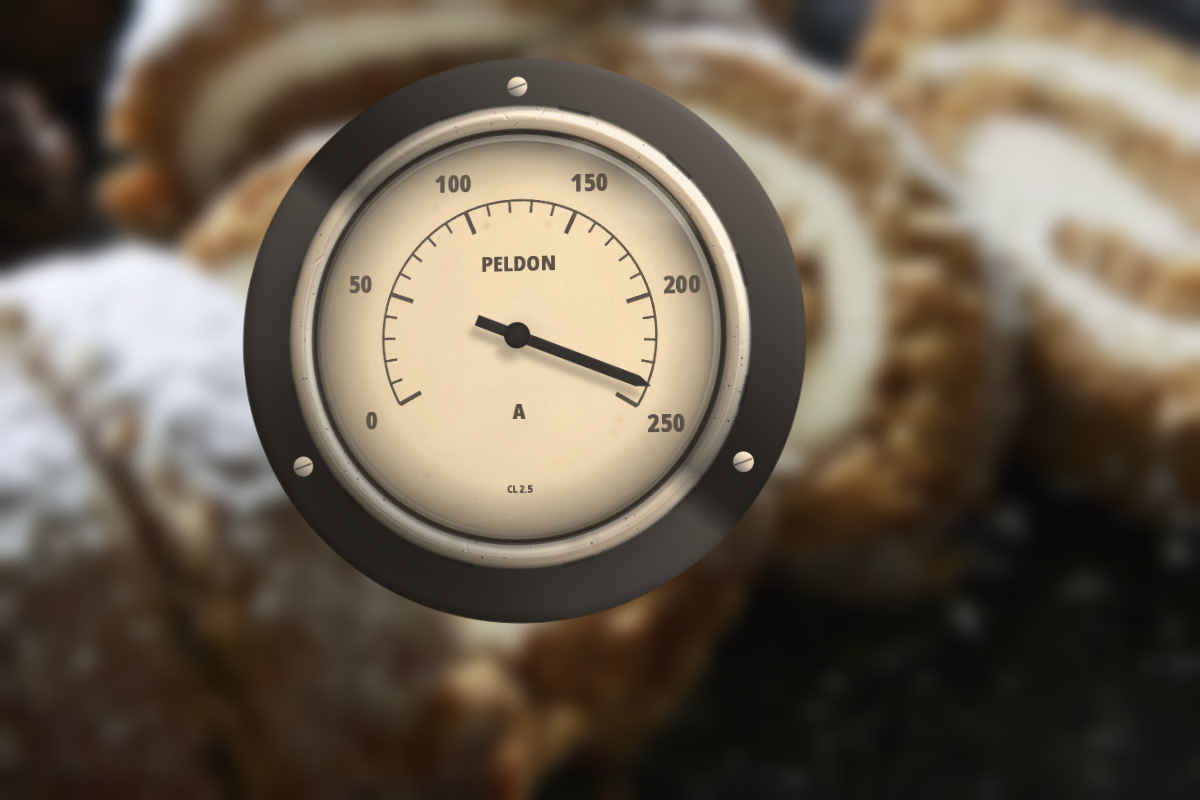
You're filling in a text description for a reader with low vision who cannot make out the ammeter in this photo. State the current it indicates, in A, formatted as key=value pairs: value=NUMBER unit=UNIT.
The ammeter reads value=240 unit=A
